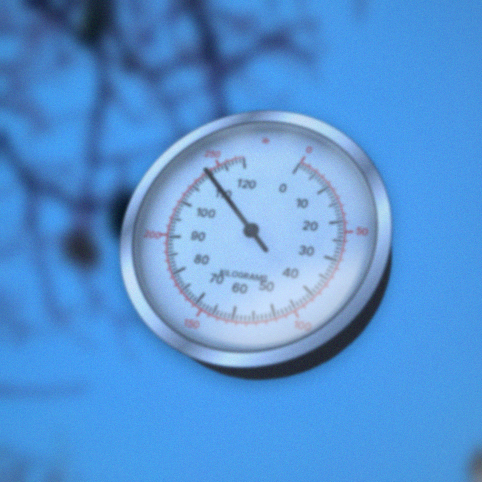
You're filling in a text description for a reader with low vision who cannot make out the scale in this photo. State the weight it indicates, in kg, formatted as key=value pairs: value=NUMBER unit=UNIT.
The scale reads value=110 unit=kg
